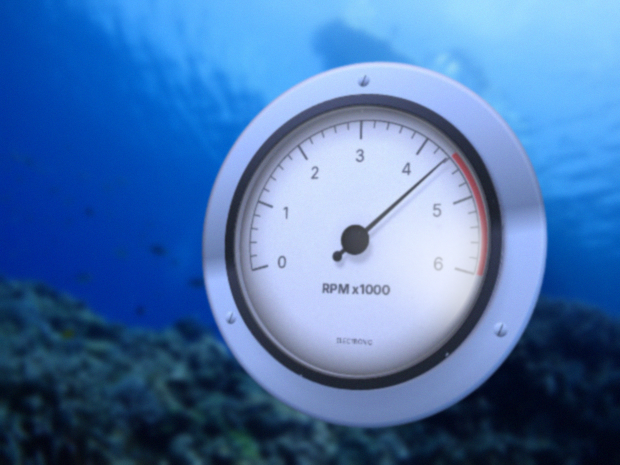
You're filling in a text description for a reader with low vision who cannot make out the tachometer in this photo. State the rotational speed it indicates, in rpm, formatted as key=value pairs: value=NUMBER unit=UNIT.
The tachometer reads value=4400 unit=rpm
